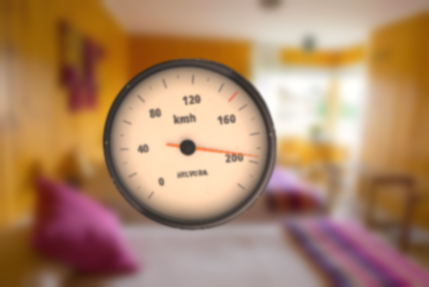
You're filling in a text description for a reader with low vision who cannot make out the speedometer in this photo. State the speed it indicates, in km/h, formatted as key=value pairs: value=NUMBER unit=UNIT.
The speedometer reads value=195 unit=km/h
